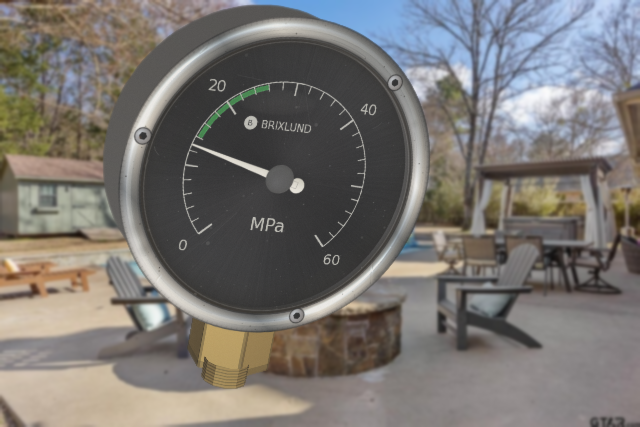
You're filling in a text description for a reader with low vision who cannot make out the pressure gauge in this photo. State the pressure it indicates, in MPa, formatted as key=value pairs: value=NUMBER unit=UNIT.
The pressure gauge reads value=13 unit=MPa
